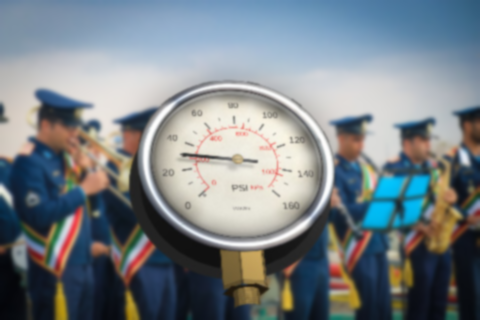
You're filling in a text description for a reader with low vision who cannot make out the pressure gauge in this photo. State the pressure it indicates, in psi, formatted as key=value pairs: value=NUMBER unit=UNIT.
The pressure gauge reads value=30 unit=psi
